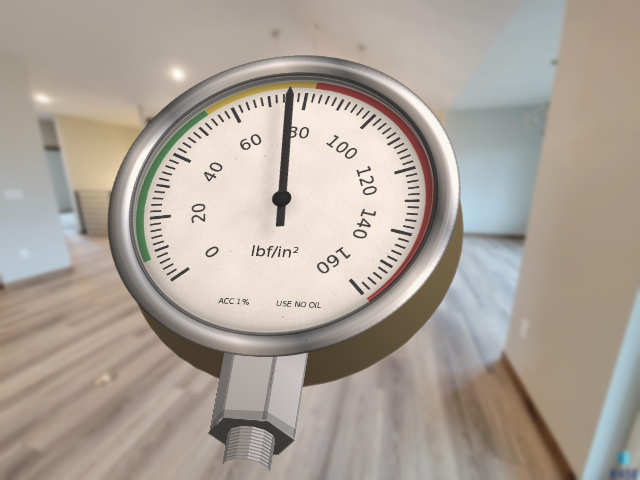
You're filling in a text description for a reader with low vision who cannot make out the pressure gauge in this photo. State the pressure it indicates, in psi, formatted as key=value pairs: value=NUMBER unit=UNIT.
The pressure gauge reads value=76 unit=psi
